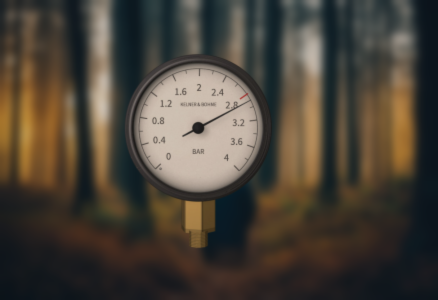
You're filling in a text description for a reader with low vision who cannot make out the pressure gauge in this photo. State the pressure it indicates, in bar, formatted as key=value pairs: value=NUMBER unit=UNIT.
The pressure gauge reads value=2.9 unit=bar
